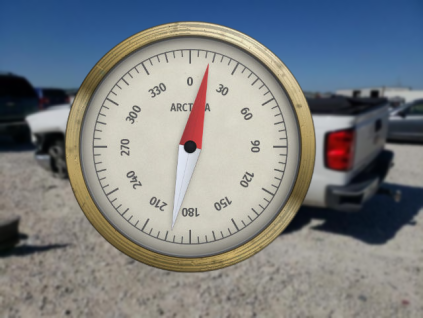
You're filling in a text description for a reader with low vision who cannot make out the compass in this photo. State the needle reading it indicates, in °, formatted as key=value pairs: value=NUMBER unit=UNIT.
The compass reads value=12.5 unit=°
